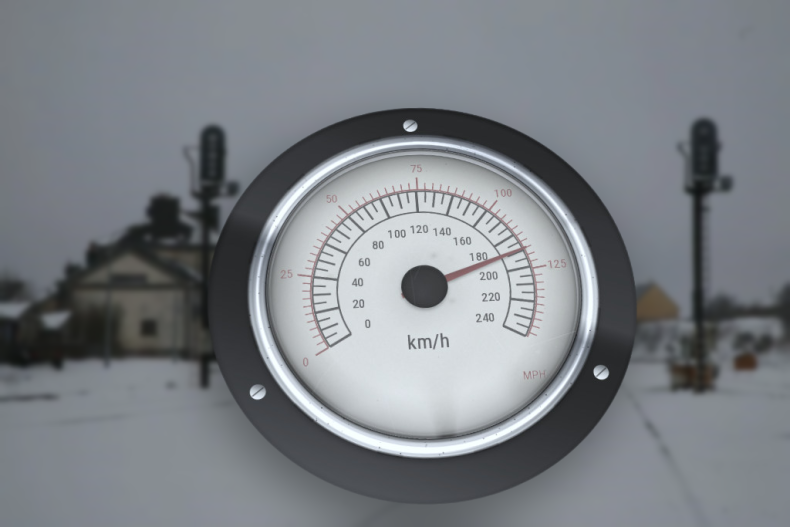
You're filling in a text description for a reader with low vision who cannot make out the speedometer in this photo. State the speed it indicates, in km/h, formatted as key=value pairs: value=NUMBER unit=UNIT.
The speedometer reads value=190 unit=km/h
